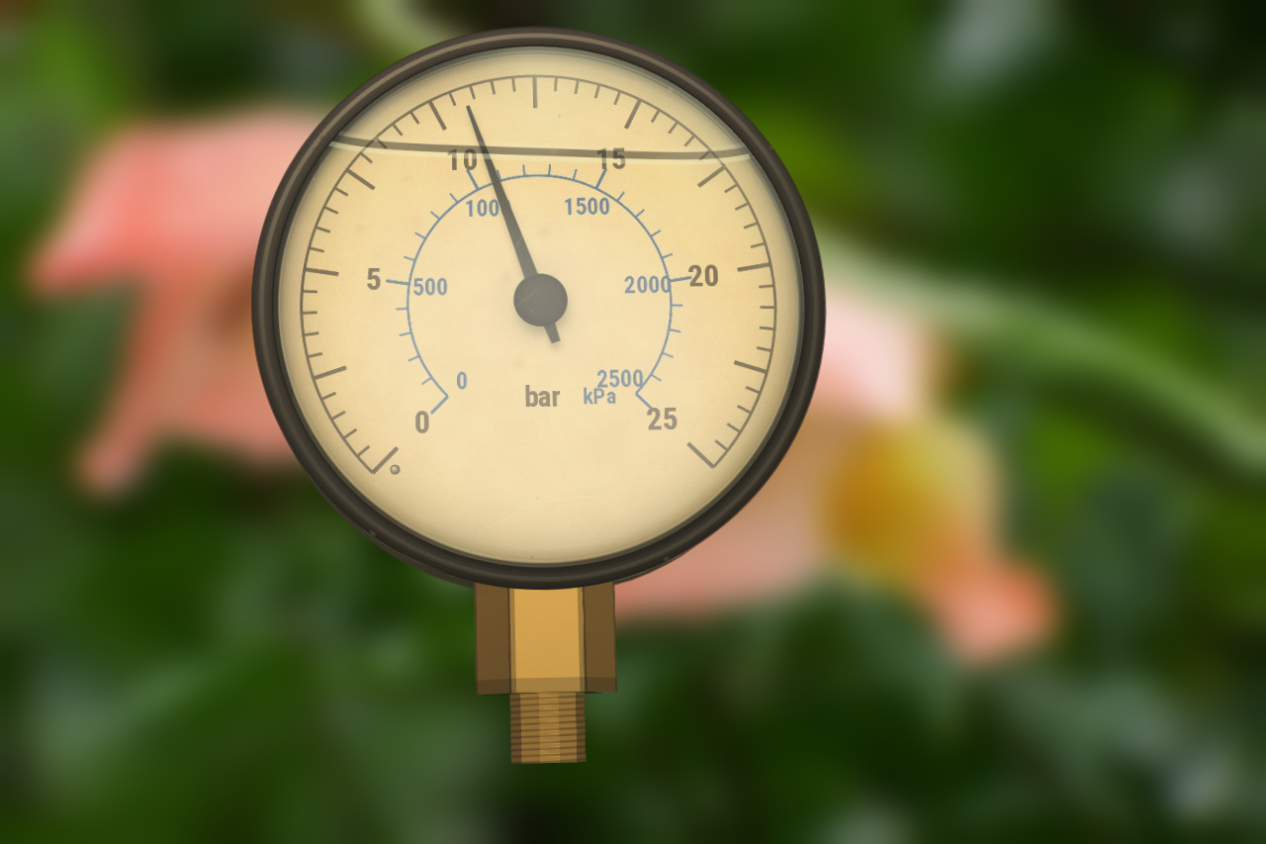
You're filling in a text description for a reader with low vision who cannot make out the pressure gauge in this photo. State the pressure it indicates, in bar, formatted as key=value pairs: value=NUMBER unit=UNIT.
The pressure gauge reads value=10.75 unit=bar
